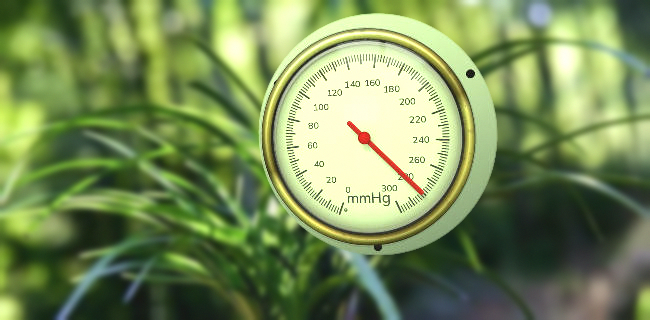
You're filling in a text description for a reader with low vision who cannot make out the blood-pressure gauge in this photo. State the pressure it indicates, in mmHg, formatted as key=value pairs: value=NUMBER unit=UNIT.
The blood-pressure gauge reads value=280 unit=mmHg
